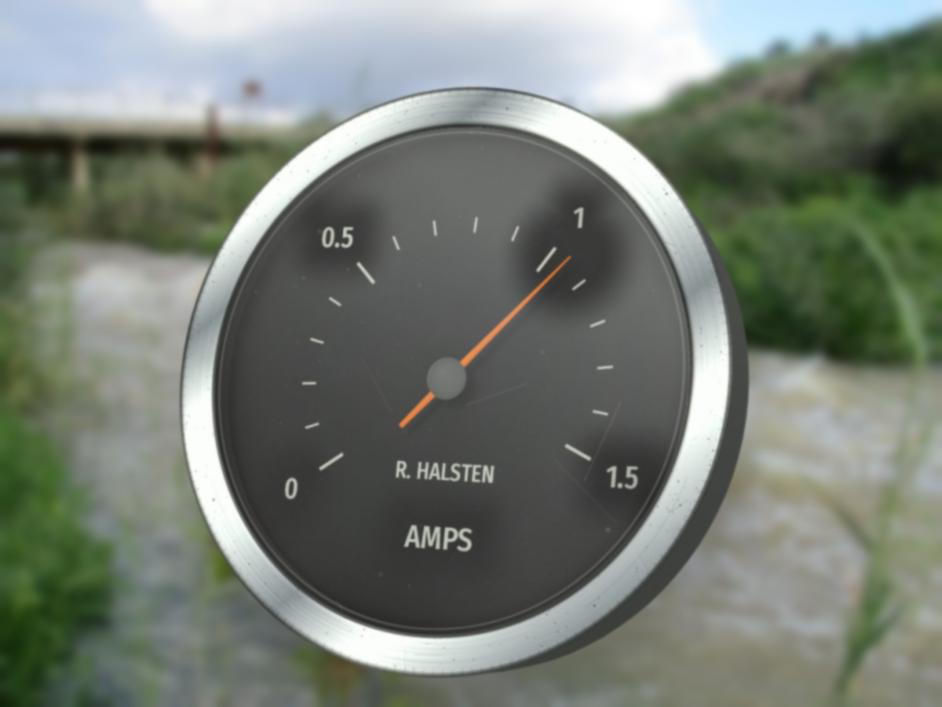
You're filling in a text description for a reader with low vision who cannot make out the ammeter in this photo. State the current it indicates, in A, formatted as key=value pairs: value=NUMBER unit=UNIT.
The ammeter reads value=1.05 unit=A
